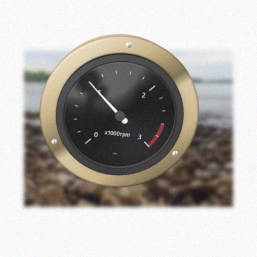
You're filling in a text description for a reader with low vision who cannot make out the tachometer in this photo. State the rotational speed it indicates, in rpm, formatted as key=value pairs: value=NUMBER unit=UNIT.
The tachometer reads value=1000 unit=rpm
